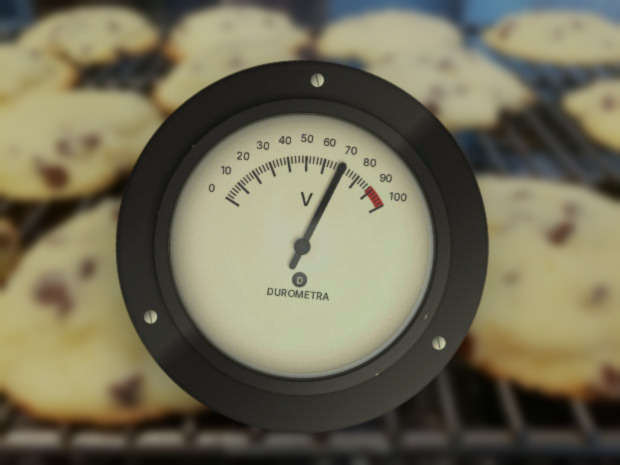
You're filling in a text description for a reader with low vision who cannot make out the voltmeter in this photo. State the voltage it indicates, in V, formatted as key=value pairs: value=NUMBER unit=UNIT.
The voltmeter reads value=70 unit=V
